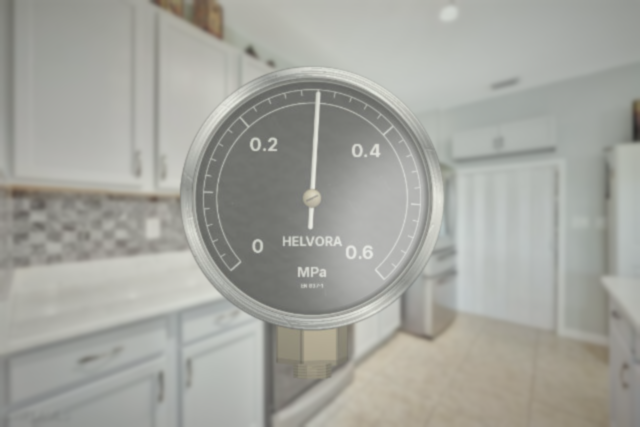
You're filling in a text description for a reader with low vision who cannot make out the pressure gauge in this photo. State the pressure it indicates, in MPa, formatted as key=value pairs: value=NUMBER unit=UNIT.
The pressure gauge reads value=0.3 unit=MPa
